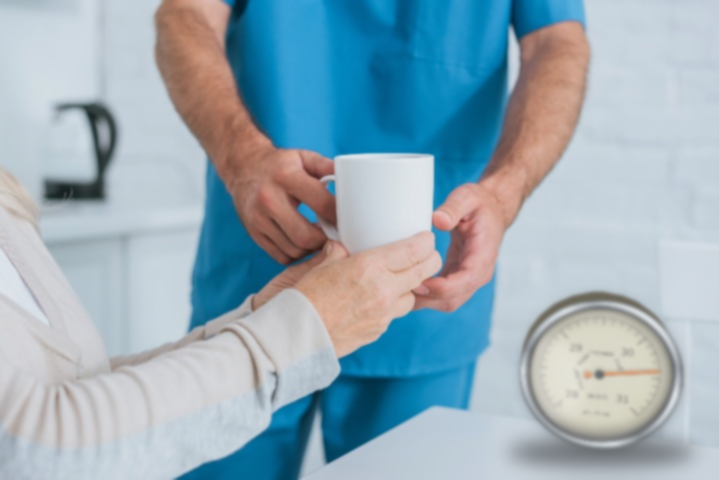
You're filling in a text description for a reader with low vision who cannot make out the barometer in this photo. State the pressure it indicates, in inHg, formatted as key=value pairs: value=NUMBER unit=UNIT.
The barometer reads value=30.4 unit=inHg
